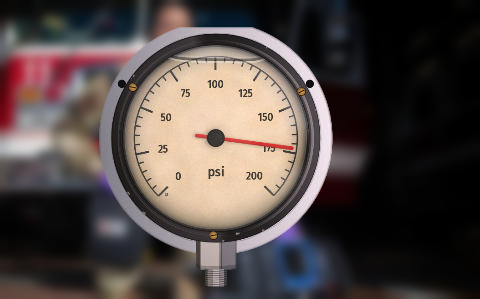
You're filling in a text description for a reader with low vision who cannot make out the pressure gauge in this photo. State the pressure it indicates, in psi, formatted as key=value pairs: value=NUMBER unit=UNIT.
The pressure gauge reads value=172.5 unit=psi
